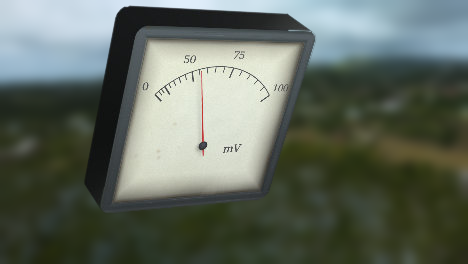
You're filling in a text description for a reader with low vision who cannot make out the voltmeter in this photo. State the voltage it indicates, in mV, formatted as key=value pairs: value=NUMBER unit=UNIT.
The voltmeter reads value=55 unit=mV
